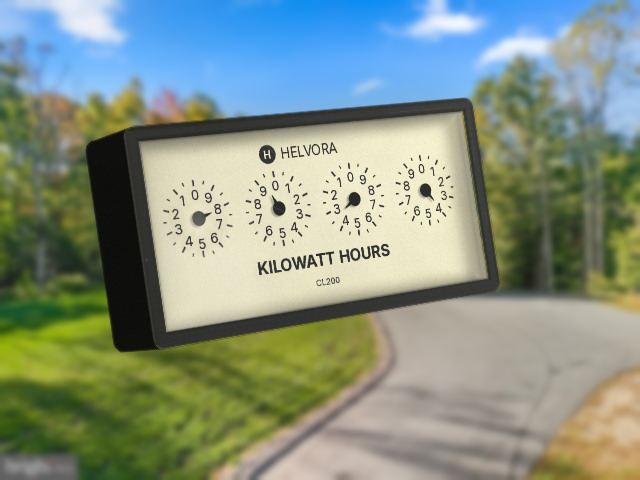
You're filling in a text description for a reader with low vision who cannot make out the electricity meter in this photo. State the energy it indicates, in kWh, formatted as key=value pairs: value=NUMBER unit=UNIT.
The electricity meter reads value=7934 unit=kWh
